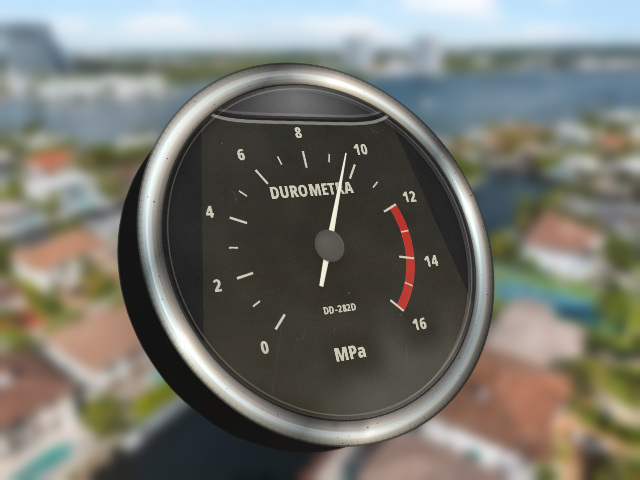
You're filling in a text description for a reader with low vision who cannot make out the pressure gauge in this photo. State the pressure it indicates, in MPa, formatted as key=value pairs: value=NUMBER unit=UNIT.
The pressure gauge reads value=9.5 unit=MPa
